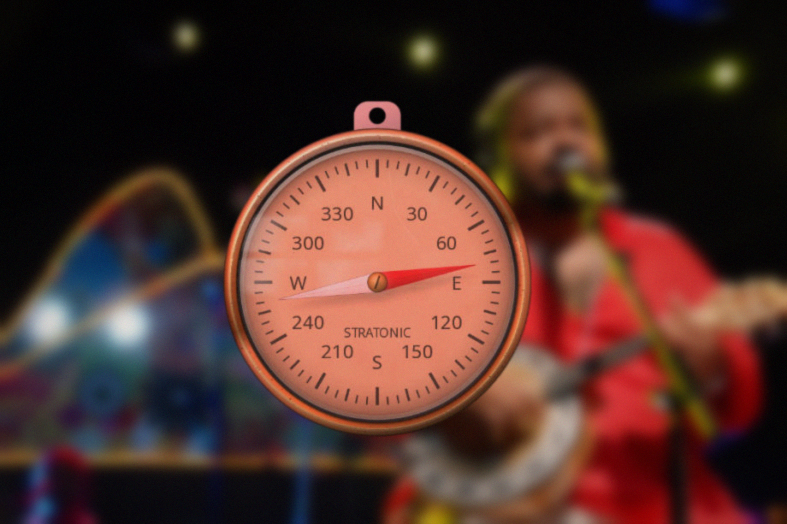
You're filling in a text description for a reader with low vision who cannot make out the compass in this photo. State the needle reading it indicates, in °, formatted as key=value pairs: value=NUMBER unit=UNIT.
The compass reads value=80 unit=°
